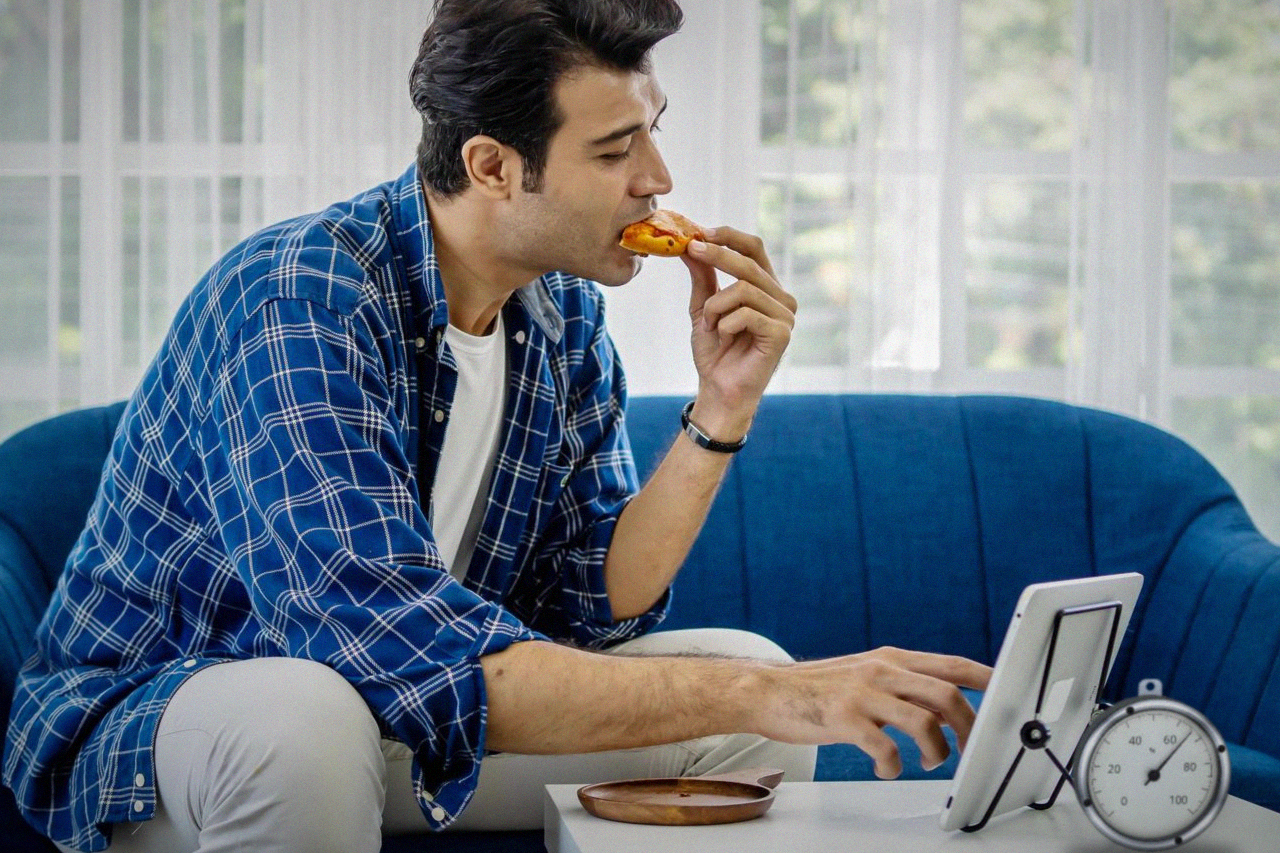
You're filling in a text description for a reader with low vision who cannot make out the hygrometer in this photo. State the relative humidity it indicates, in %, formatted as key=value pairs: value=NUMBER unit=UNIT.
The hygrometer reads value=65 unit=%
